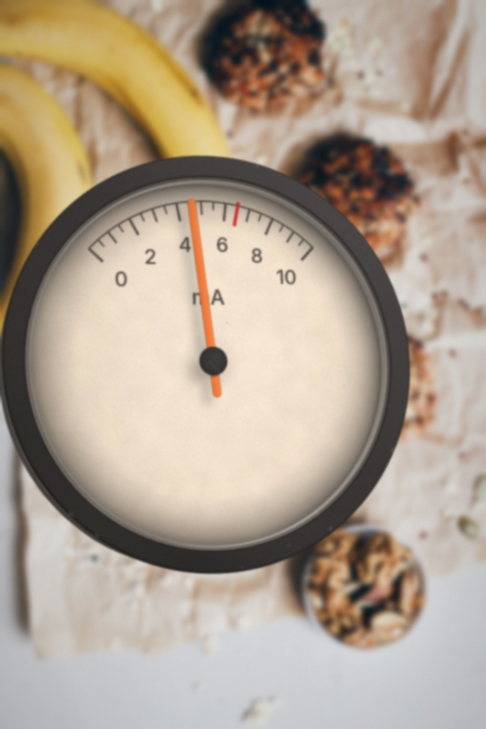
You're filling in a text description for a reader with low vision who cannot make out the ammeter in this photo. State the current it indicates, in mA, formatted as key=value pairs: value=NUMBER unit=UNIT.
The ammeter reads value=4.5 unit=mA
